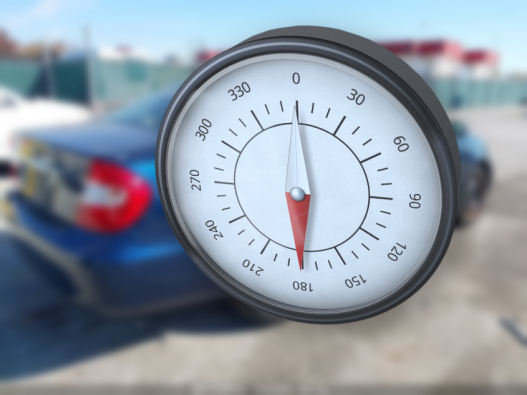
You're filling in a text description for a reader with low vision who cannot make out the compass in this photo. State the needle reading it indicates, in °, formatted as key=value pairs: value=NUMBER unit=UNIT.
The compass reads value=180 unit=°
